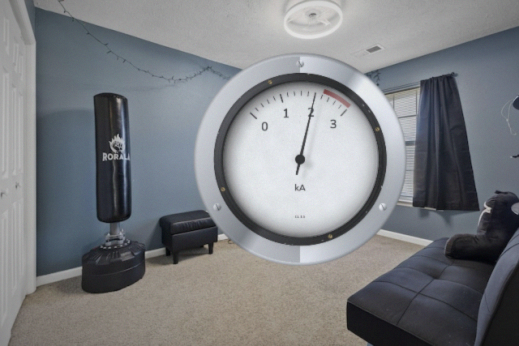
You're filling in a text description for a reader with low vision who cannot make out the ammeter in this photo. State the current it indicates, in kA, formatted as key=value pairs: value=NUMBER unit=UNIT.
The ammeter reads value=2 unit=kA
